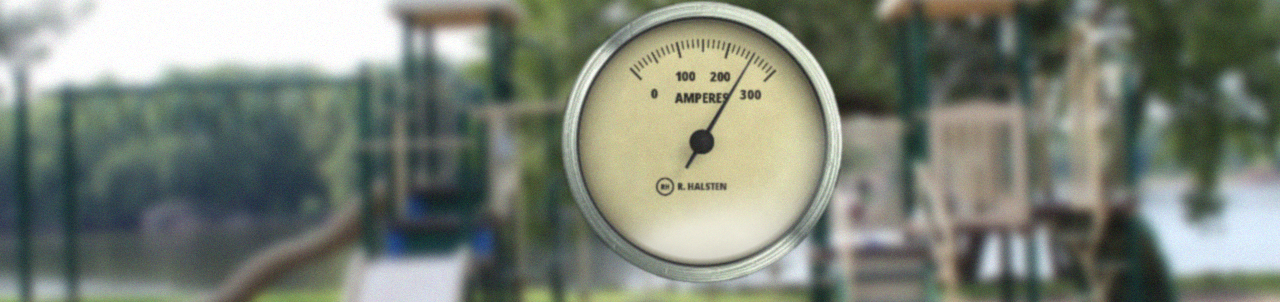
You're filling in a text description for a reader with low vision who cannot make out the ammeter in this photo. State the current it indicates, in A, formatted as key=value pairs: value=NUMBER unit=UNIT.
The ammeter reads value=250 unit=A
